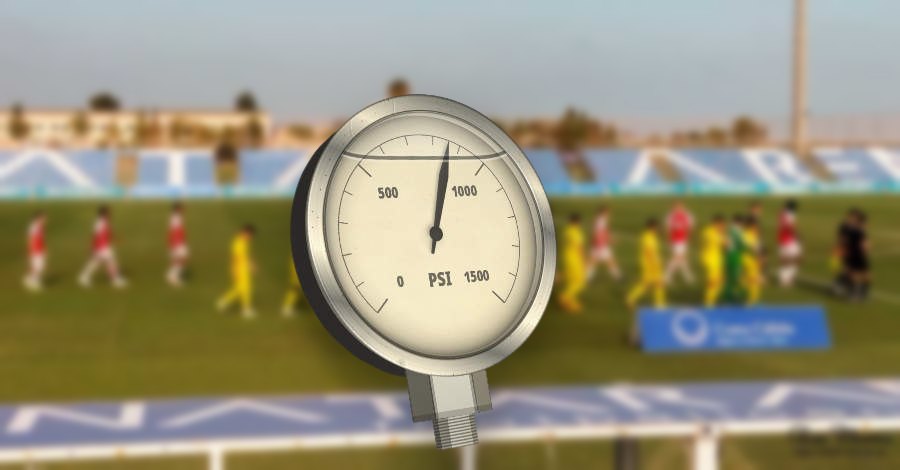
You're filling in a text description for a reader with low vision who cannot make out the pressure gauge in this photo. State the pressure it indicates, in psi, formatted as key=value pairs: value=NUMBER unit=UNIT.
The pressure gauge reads value=850 unit=psi
